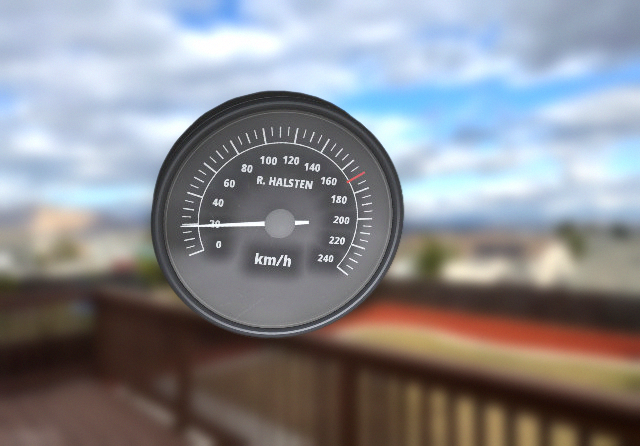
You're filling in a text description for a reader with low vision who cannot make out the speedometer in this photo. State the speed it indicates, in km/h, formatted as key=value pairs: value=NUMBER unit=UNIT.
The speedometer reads value=20 unit=km/h
